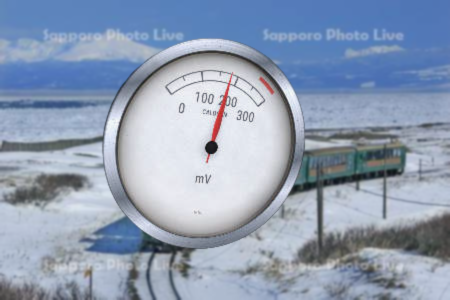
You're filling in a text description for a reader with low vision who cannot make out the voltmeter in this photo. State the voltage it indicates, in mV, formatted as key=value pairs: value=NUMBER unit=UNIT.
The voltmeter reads value=175 unit=mV
